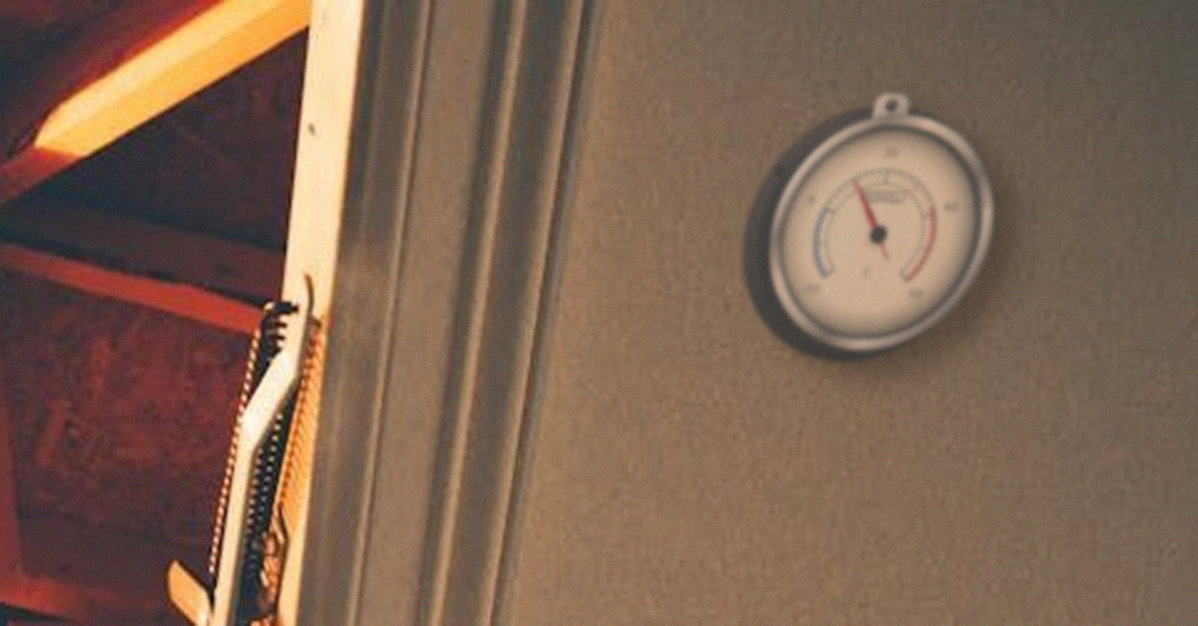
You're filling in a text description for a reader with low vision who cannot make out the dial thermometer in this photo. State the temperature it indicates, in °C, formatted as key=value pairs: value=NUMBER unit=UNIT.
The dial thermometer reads value=10 unit=°C
